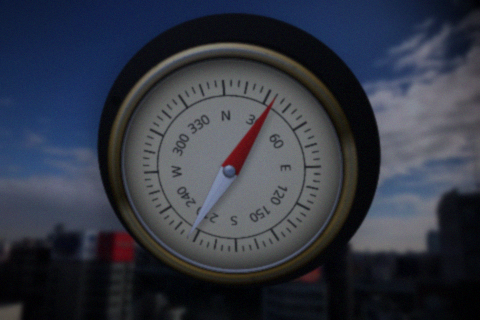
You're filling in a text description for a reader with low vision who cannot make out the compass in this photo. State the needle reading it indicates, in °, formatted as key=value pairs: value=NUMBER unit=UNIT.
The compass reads value=35 unit=°
